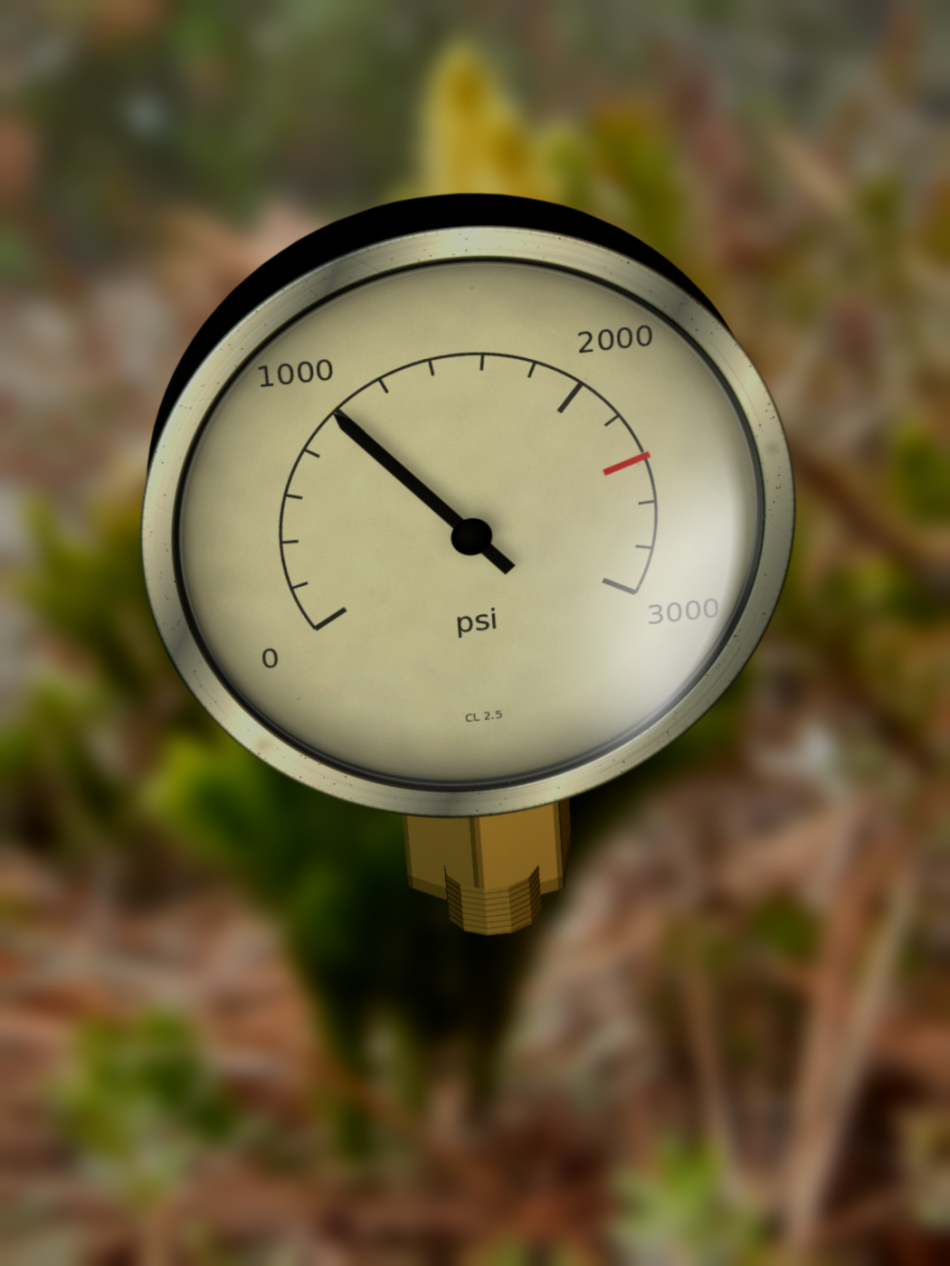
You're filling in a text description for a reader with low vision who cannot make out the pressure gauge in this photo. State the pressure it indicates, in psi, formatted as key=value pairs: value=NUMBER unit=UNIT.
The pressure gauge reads value=1000 unit=psi
